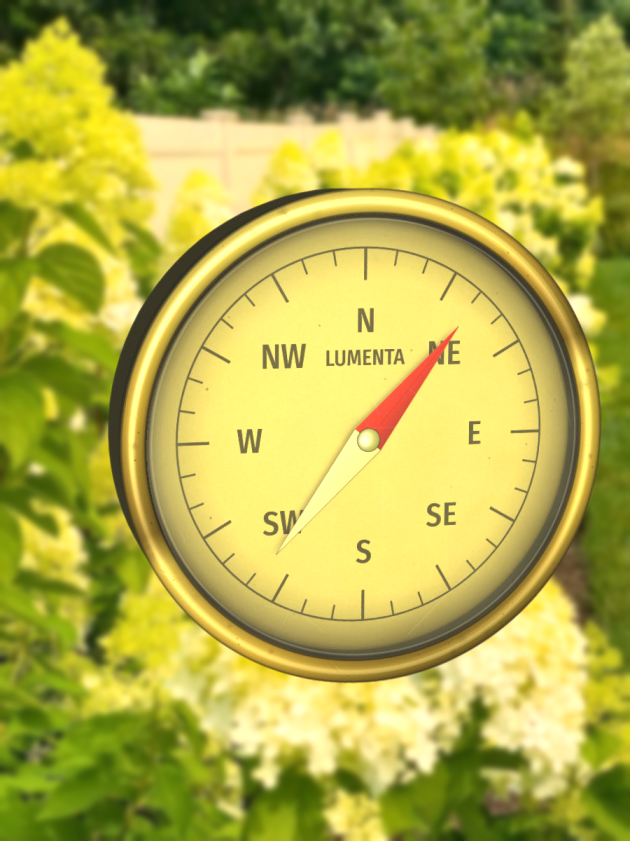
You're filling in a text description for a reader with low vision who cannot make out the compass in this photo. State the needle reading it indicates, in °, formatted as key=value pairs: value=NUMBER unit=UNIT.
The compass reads value=40 unit=°
